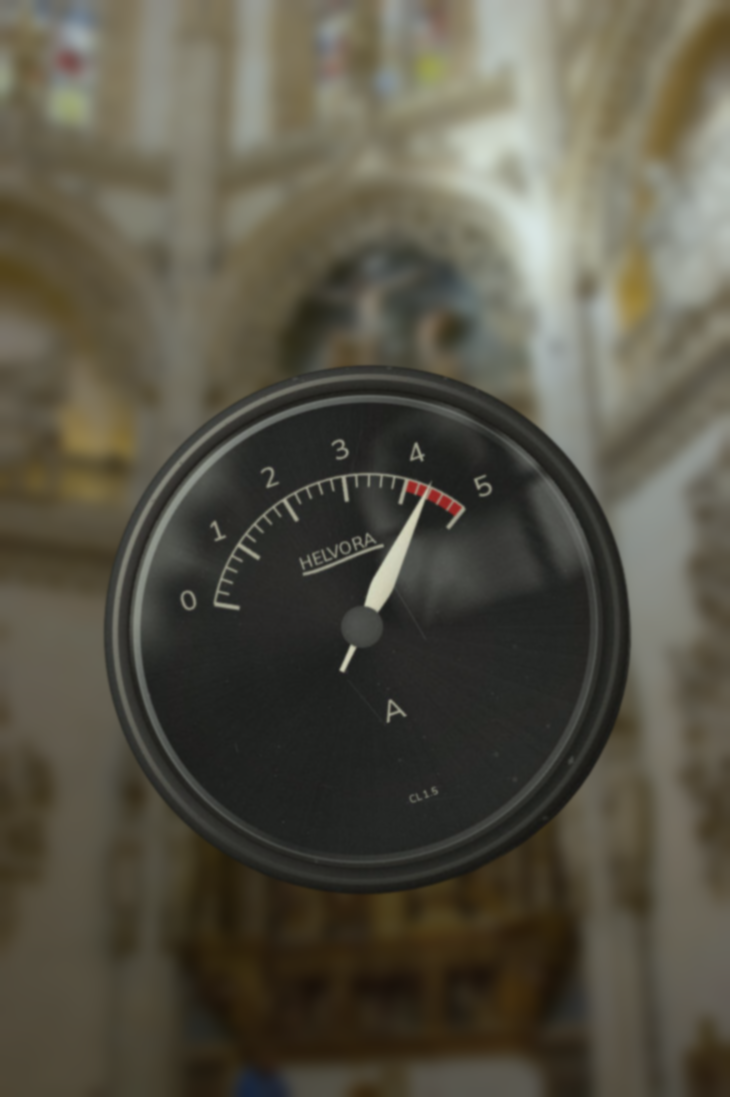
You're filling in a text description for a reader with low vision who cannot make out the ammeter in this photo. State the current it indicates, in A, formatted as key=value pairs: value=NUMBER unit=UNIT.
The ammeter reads value=4.4 unit=A
